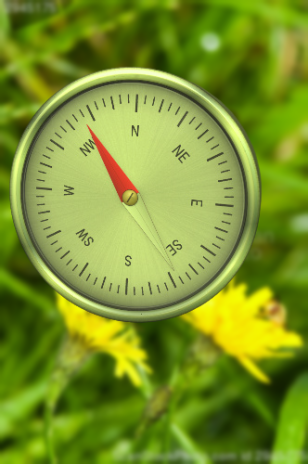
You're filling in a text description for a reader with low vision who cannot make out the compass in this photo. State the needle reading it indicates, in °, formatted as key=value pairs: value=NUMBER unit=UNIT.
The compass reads value=325 unit=°
